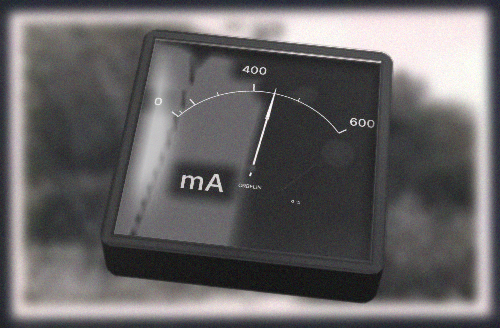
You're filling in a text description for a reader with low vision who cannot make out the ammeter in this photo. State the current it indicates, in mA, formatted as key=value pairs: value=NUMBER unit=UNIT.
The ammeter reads value=450 unit=mA
